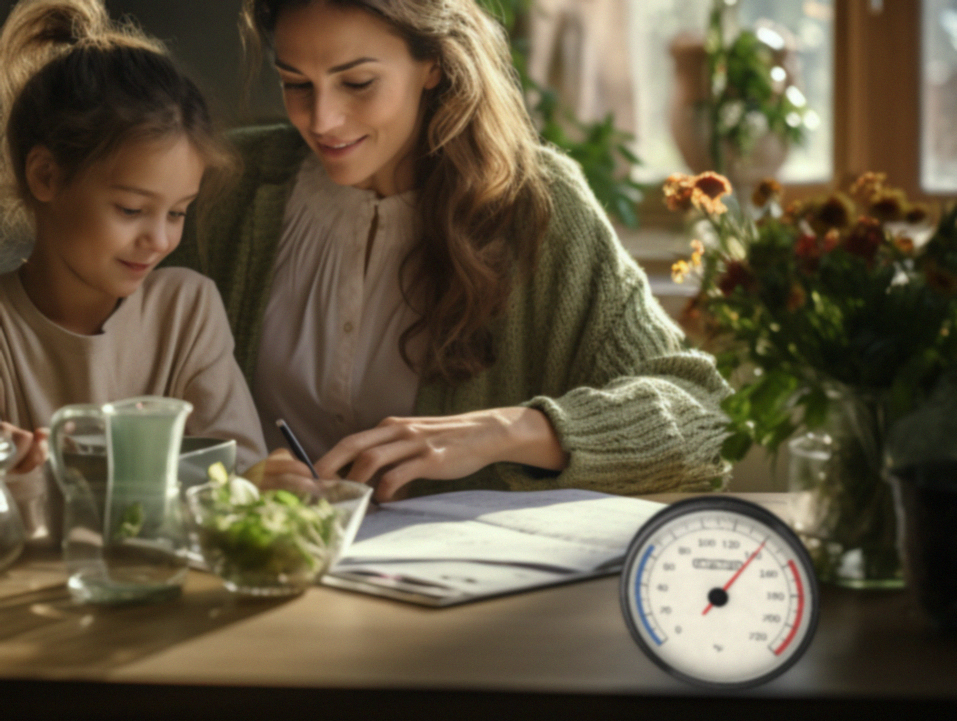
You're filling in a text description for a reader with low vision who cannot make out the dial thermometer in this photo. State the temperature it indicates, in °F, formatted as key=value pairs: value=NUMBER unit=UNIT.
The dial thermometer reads value=140 unit=°F
